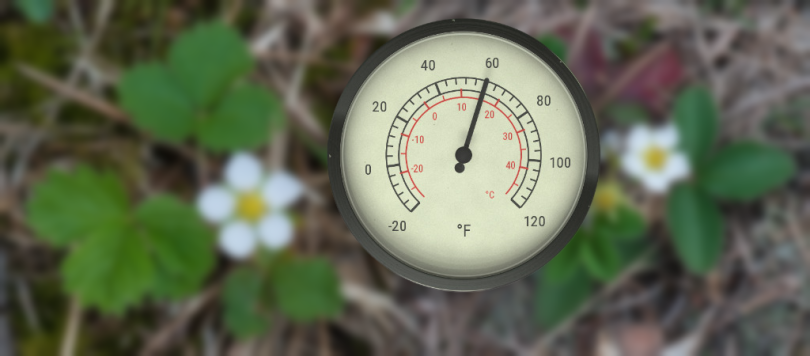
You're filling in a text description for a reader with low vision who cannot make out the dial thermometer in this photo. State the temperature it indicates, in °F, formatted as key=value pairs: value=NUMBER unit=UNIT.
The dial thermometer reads value=60 unit=°F
